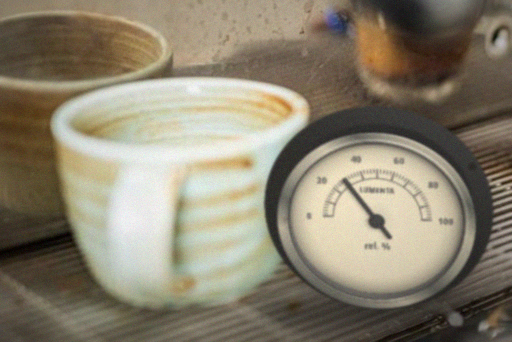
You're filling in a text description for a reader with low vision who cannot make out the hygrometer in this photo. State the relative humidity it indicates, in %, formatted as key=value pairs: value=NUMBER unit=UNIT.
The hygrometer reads value=30 unit=%
